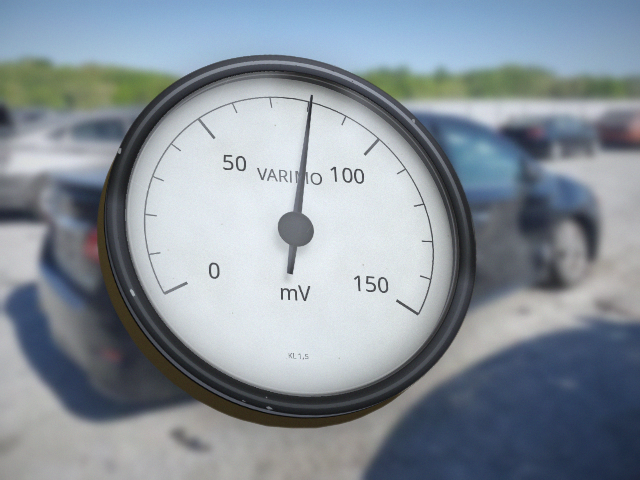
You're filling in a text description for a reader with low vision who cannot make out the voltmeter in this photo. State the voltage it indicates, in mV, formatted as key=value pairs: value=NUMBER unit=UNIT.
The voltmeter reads value=80 unit=mV
